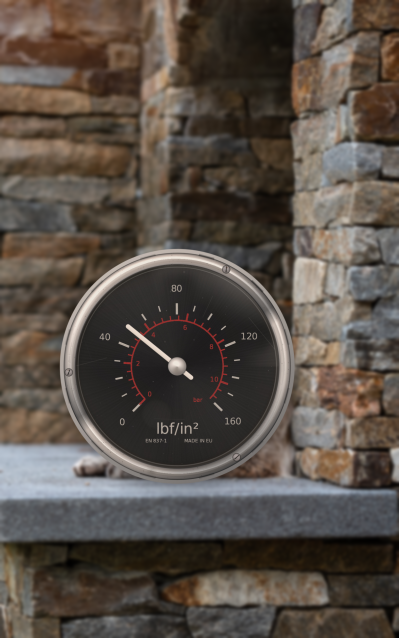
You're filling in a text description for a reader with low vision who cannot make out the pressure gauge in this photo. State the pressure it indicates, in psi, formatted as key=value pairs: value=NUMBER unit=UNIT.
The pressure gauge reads value=50 unit=psi
